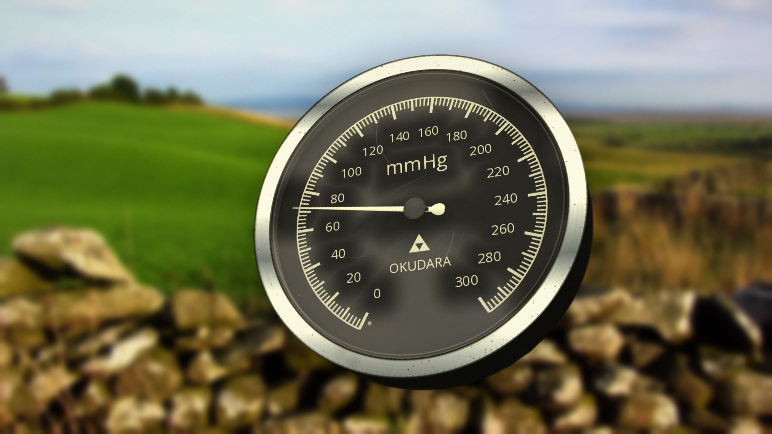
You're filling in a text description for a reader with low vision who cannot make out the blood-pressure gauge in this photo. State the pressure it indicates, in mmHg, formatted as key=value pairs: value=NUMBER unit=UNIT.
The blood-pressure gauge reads value=70 unit=mmHg
